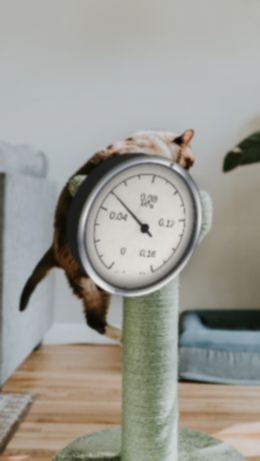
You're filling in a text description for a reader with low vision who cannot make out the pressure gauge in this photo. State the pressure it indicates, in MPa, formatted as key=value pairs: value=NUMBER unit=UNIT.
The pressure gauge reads value=0.05 unit=MPa
